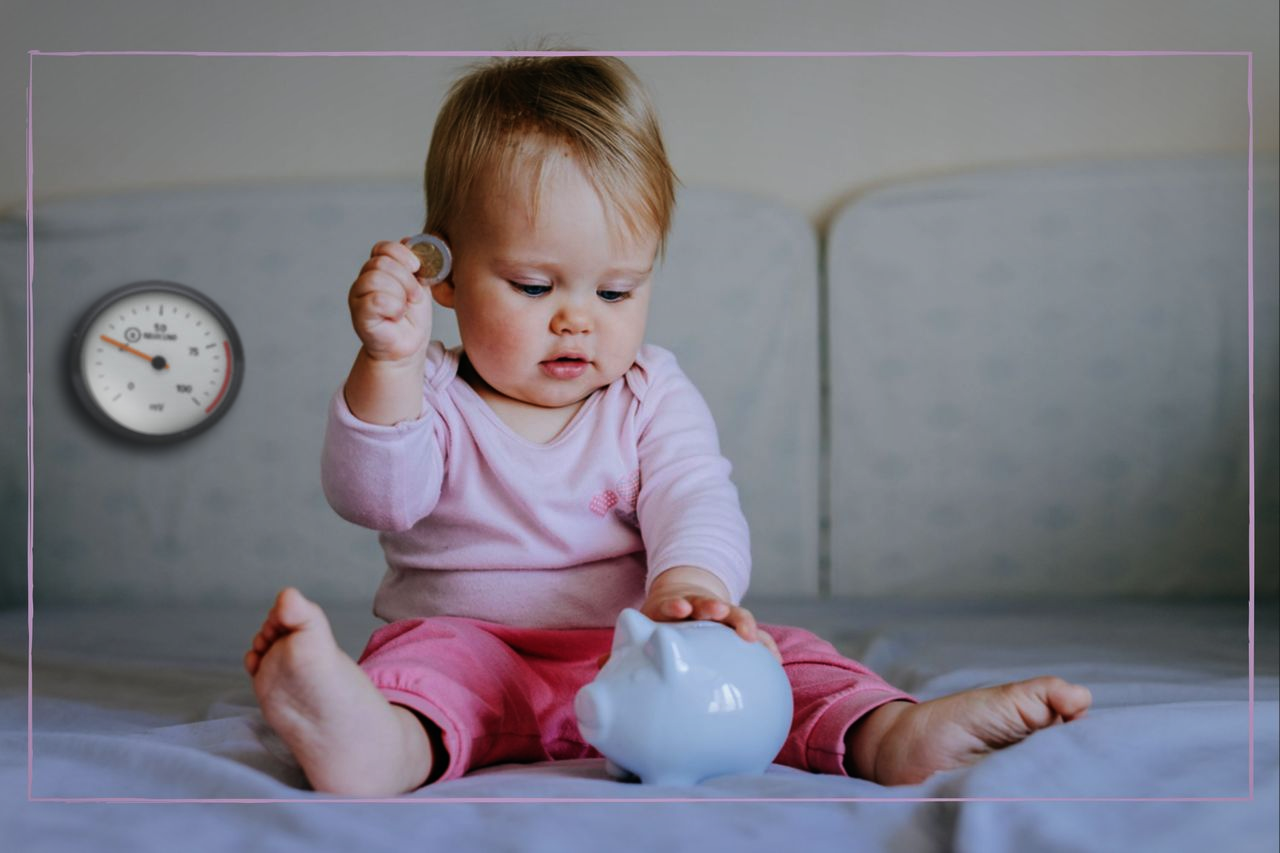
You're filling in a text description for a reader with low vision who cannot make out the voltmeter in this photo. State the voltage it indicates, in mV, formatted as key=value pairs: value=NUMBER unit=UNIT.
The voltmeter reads value=25 unit=mV
